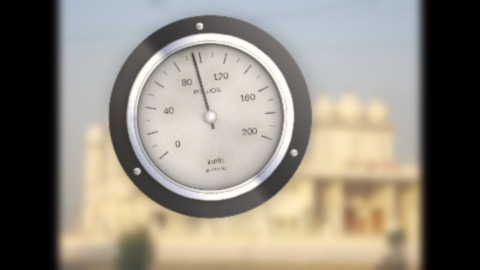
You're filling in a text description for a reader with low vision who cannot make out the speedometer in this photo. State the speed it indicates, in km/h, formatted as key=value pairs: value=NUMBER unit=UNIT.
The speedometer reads value=95 unit=km/h
